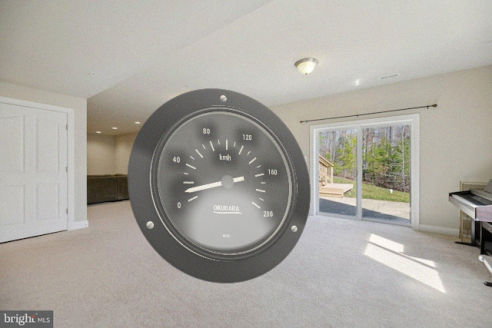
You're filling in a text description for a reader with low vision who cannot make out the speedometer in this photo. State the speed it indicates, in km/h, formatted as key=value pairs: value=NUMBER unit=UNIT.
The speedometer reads value=10 unit=km/h
